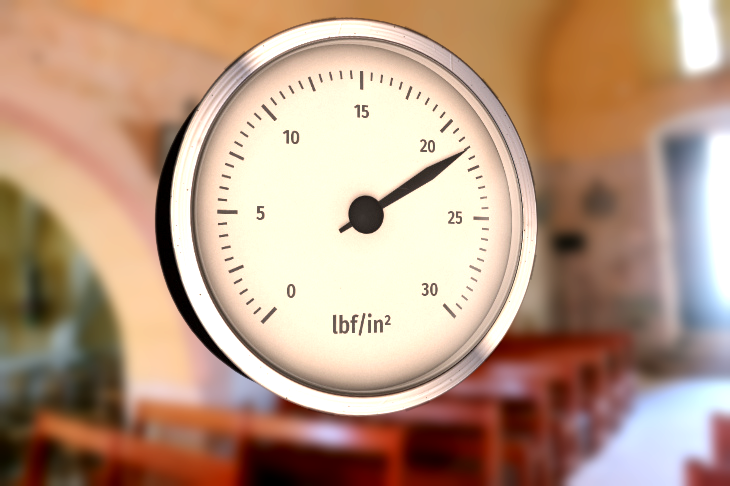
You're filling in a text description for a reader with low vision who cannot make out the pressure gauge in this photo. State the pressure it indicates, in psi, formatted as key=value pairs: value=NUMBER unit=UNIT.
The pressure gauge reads value=21.5 unit=psi
